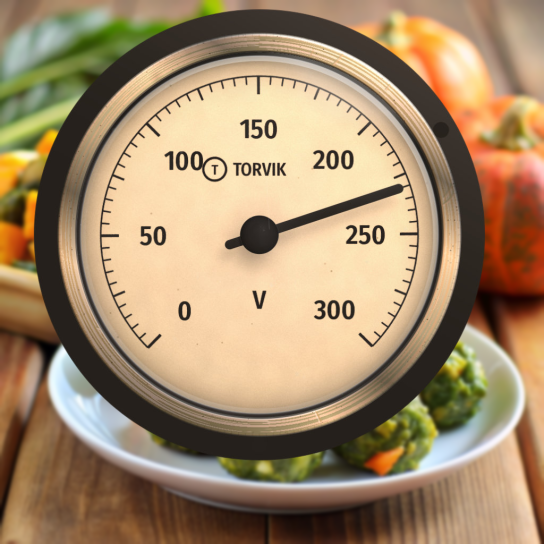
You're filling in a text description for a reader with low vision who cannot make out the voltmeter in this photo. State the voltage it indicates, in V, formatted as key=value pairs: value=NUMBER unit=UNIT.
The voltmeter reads value=230 unit=V
